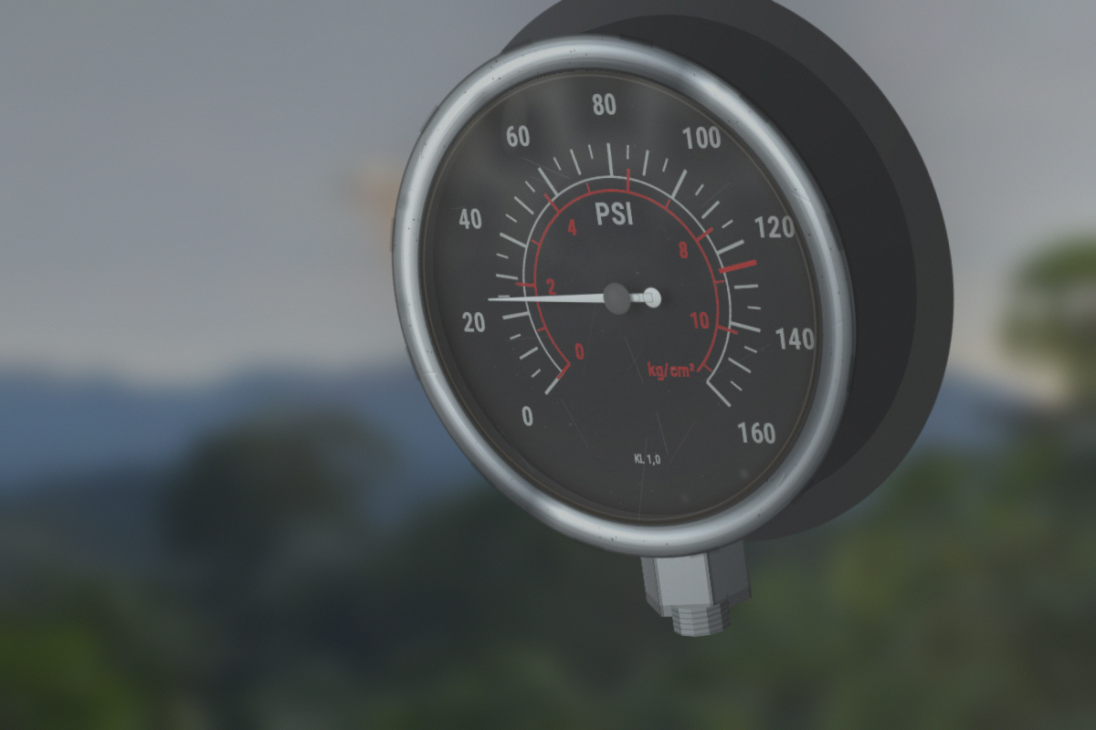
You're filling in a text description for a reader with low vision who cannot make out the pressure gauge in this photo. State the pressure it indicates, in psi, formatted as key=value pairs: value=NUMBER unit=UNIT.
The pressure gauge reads value=25 unit=psi
